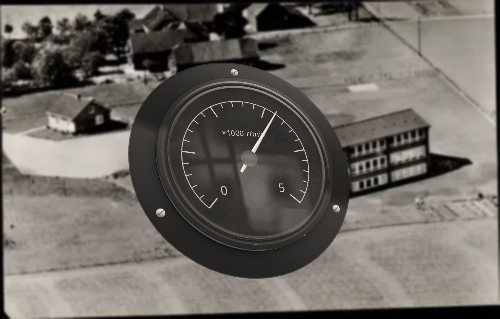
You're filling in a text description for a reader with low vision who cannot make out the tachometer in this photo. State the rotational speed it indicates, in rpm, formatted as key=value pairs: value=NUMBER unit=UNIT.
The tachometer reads value=3200 unit=rpm
